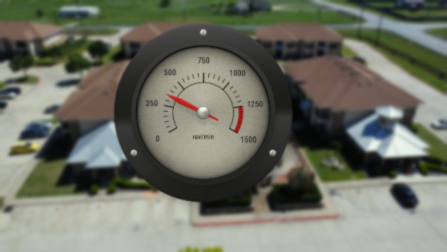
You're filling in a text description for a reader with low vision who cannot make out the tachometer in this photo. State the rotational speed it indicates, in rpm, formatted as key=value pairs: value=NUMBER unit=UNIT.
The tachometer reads value=350 unit=rpm
